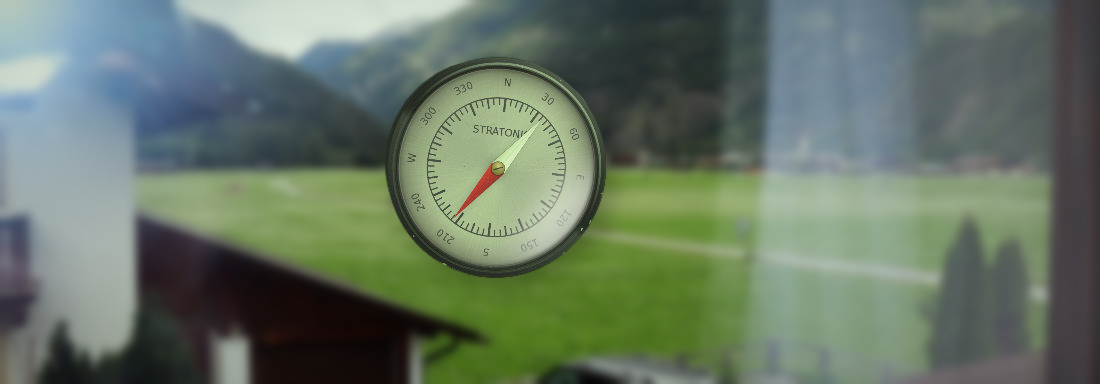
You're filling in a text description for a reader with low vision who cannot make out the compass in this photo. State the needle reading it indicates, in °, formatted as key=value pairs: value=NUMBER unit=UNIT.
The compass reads value=215 unit=°
